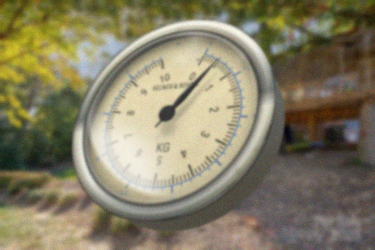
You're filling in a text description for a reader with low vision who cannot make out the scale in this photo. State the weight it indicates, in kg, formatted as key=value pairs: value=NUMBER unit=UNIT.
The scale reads value=0.5 unit=kg
